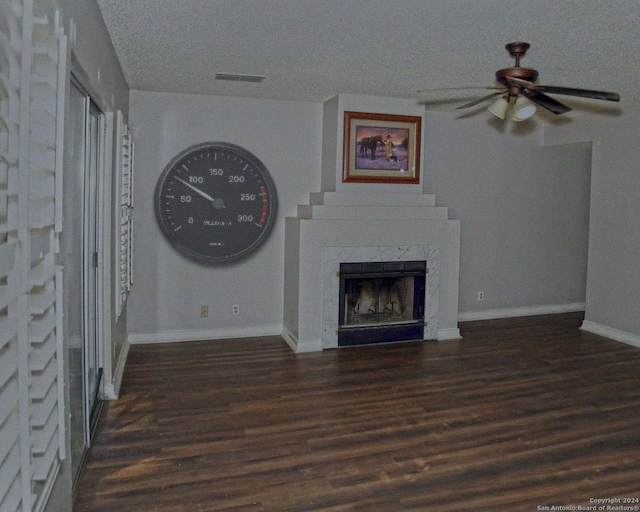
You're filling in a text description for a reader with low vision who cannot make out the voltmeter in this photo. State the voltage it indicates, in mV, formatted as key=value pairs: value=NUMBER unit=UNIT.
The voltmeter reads value=80 unit=mV
